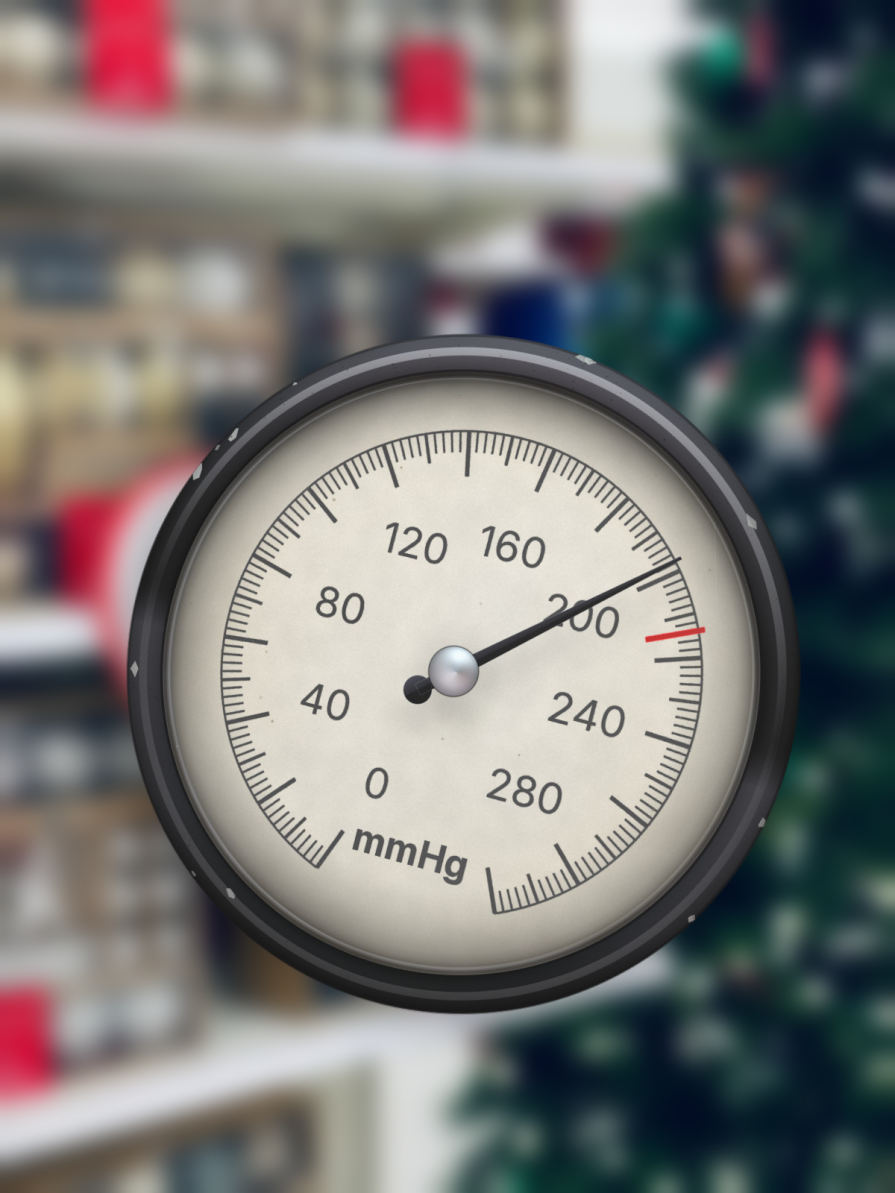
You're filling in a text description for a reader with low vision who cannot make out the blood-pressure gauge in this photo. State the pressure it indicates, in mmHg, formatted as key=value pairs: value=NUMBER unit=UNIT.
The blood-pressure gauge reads value=198 unit=mmHg
